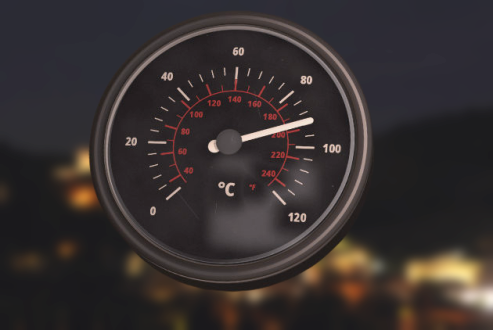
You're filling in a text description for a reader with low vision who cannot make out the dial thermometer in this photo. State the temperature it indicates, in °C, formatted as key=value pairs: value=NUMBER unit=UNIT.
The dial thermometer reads value=92 unit=°C
